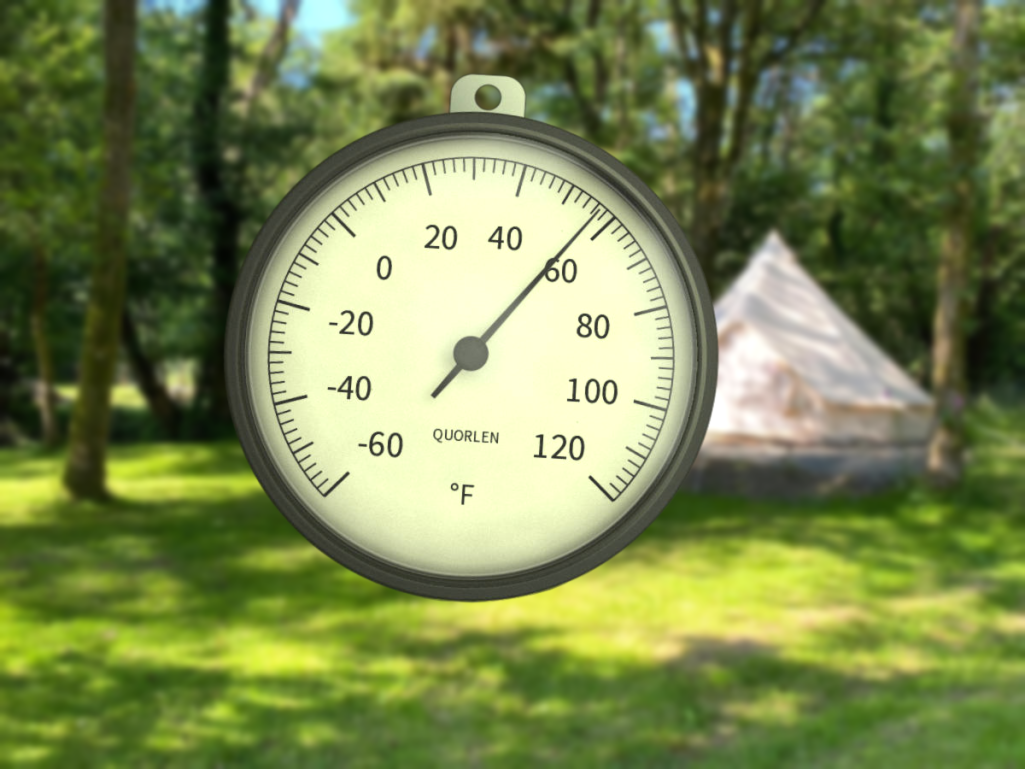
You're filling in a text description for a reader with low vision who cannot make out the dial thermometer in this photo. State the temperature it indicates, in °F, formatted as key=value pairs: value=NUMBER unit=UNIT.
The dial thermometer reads value=57 unit=°F
